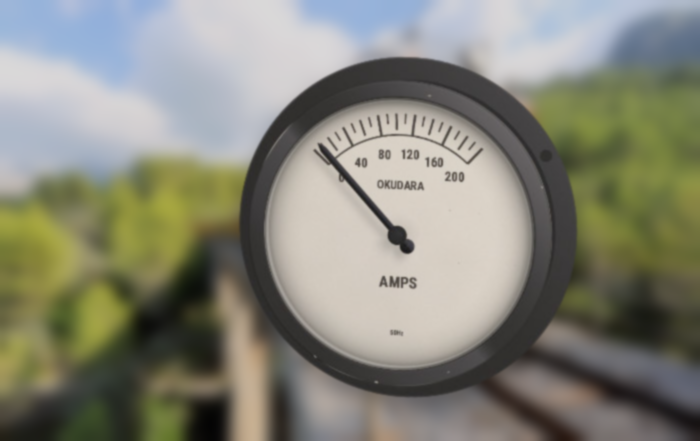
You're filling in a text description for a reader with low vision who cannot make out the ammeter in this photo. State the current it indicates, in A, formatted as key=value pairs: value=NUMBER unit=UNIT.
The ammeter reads value=10 unit=A
